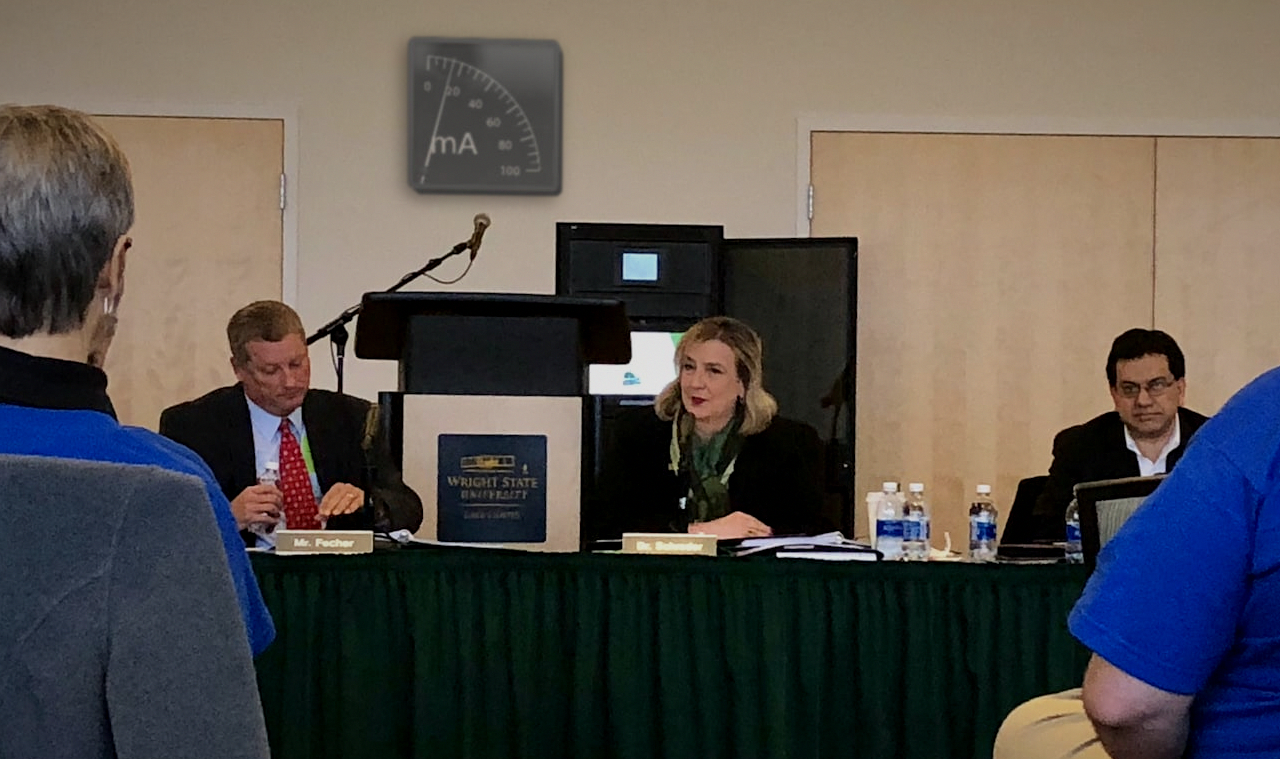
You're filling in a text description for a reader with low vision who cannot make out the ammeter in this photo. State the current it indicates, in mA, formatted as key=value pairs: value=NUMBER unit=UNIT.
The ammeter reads value=15 unit=mA
